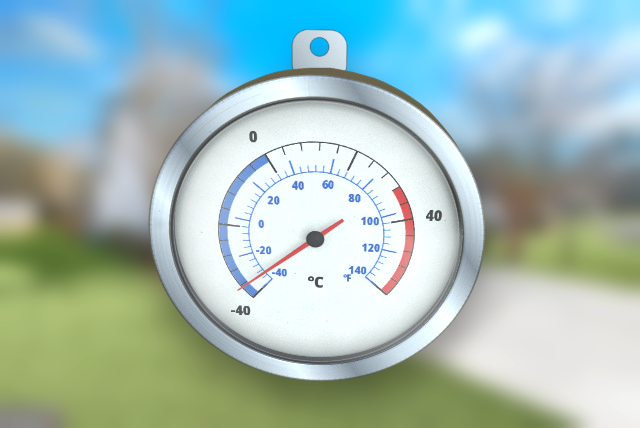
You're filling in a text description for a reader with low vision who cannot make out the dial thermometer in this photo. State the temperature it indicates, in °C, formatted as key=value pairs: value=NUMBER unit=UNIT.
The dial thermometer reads value=-36 unit=°C
